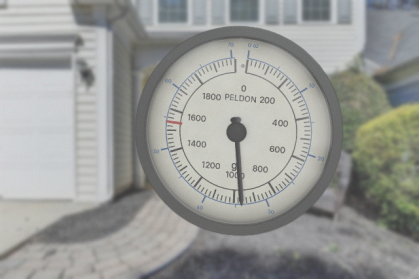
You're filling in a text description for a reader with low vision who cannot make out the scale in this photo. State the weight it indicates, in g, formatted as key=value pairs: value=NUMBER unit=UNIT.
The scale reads value=960 unit=g
